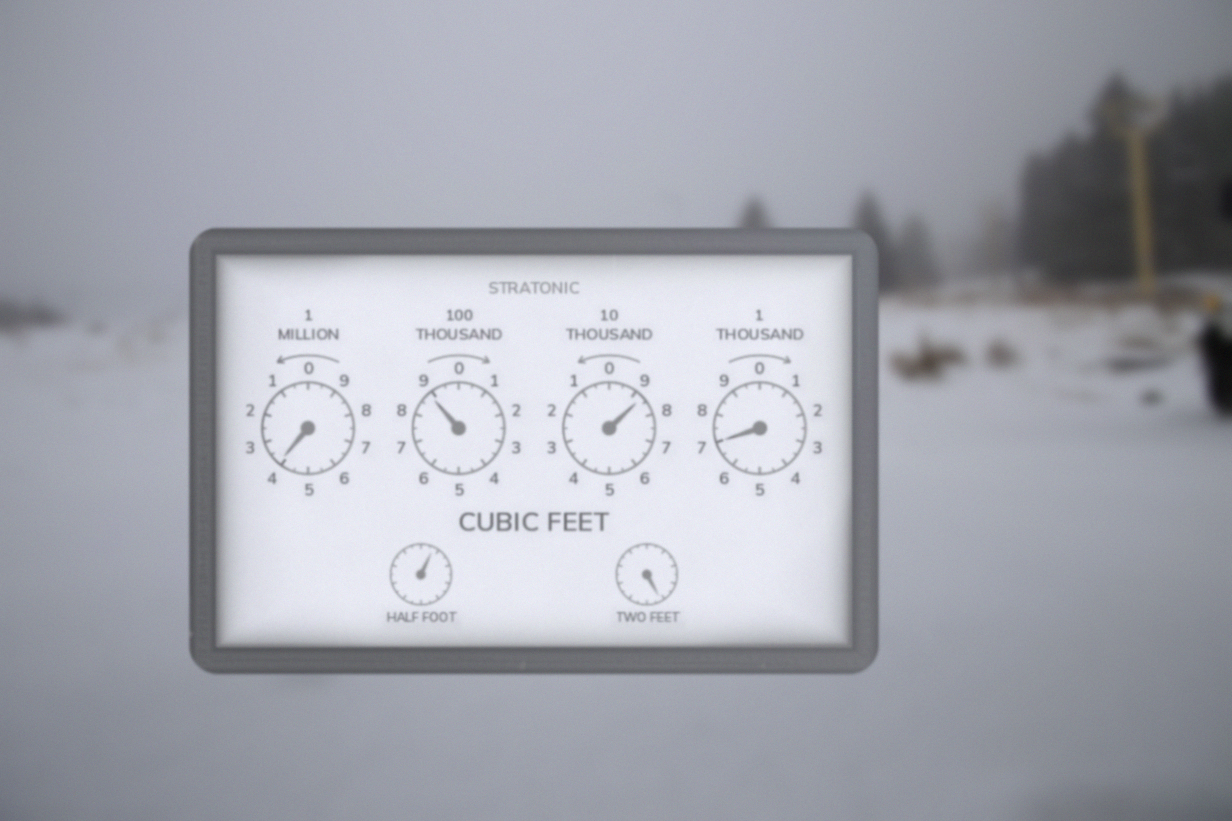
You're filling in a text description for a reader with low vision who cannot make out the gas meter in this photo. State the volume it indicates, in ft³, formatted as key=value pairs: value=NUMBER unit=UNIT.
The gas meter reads value=388700 unit=ft³
